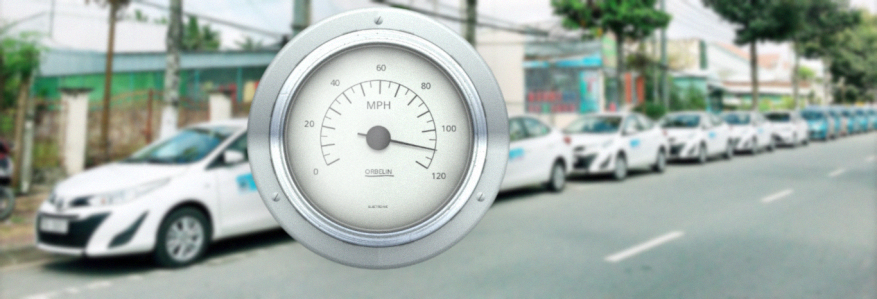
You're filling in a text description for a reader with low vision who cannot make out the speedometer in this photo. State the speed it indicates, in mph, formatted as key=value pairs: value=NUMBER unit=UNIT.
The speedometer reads value=110 unit=mph
